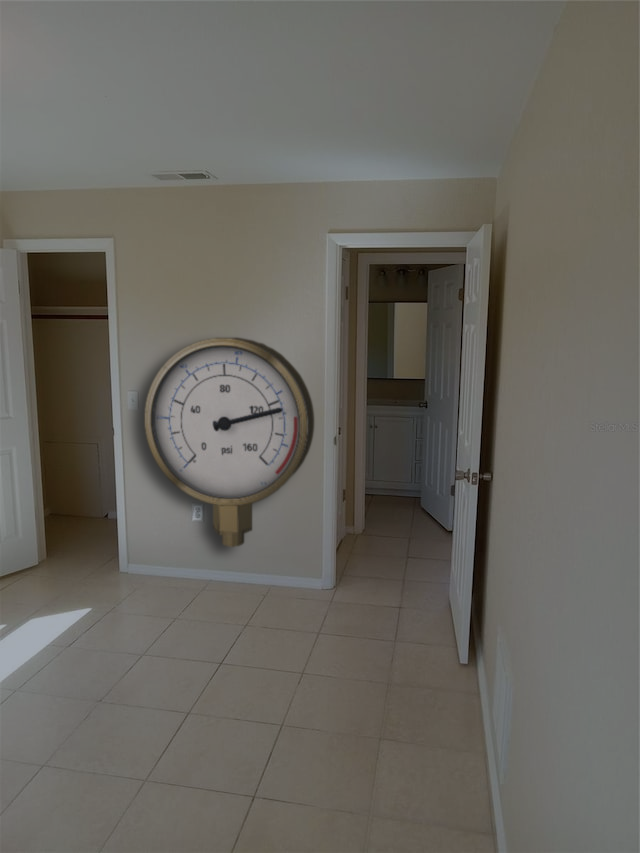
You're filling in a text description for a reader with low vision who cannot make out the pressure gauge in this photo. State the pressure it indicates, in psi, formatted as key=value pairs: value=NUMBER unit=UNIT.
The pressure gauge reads value=125 unit=psi
